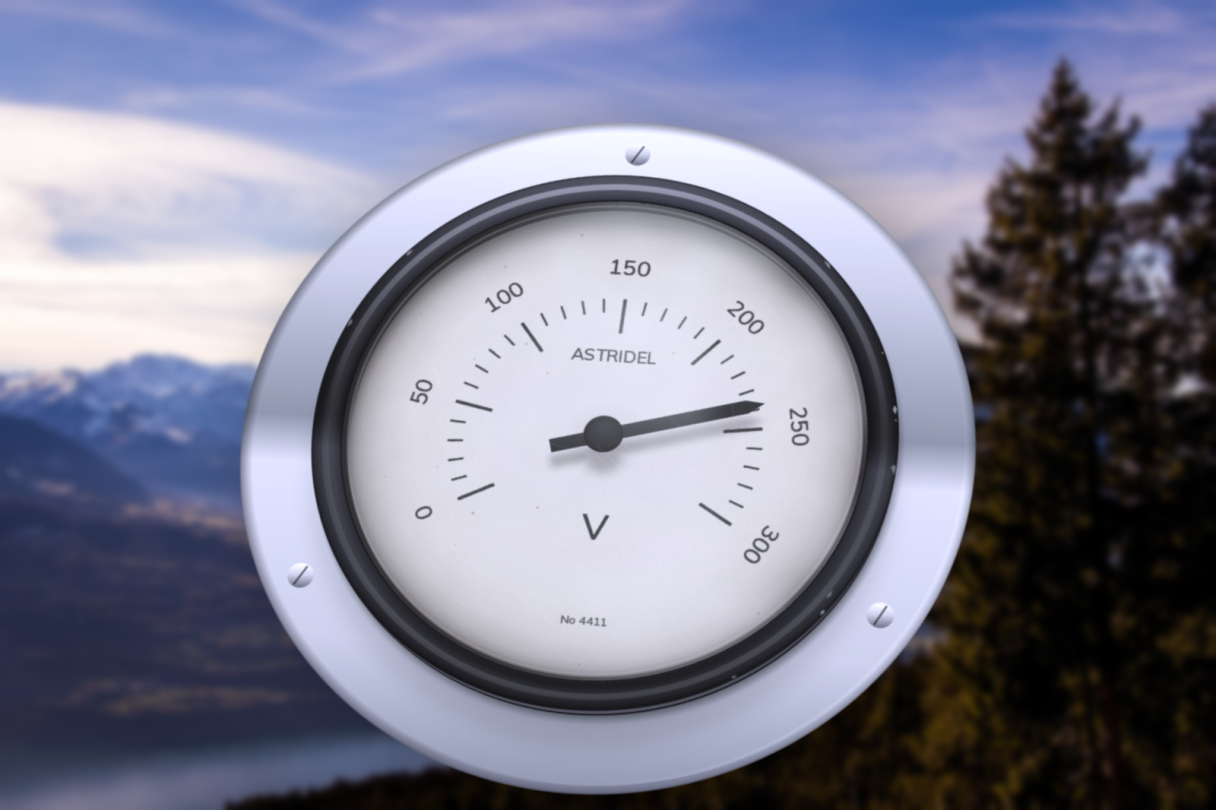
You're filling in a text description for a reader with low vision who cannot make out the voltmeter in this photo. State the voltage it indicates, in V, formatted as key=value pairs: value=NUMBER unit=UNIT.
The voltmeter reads value=240 unit=V
